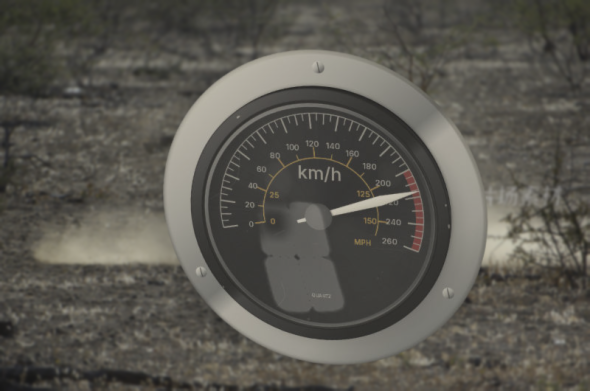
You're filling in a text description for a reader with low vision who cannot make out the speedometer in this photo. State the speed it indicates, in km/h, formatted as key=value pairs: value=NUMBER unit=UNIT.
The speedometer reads value=215 unit=km/h
